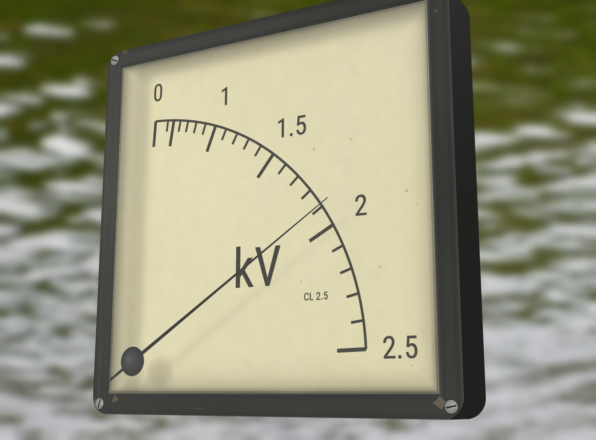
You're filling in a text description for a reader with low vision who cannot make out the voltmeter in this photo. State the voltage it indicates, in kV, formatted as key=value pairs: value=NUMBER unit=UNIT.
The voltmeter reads value=1.9 unit=kV
